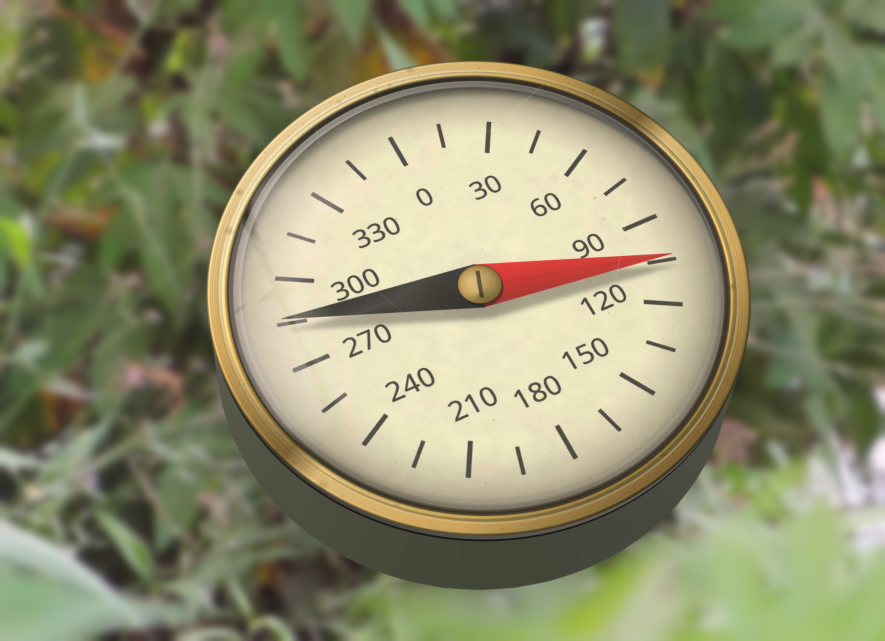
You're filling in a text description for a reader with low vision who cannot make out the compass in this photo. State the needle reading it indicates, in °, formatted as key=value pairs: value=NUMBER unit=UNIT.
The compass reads value=105 unit=°
